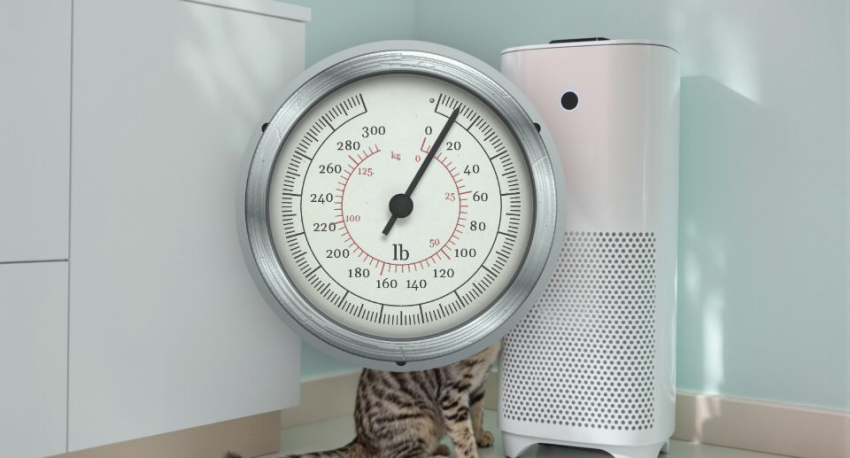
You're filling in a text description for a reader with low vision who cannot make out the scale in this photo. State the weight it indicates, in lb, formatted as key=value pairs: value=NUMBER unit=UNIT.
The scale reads value=10 unit=lb
